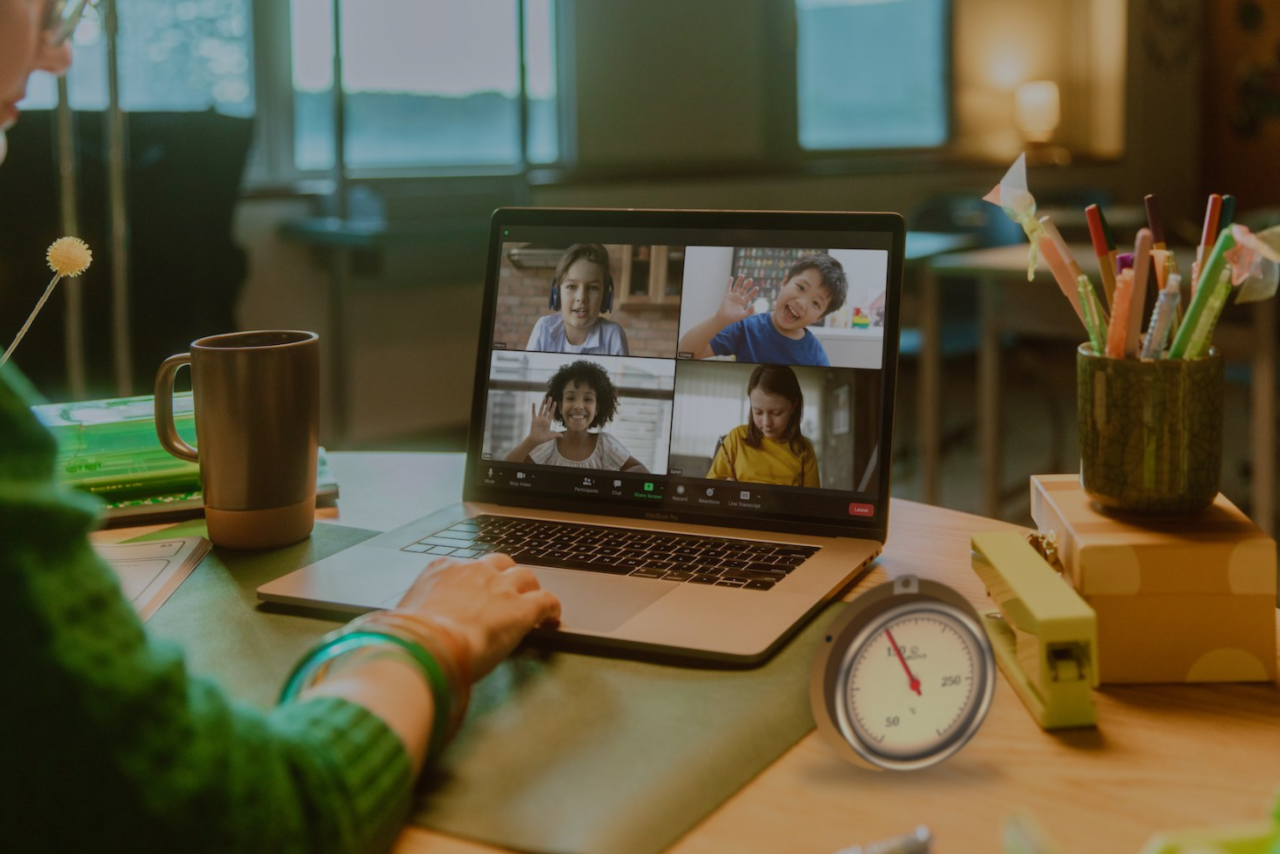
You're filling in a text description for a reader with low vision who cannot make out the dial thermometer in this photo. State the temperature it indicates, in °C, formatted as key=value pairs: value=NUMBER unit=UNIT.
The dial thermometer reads value=150 unit=°C
